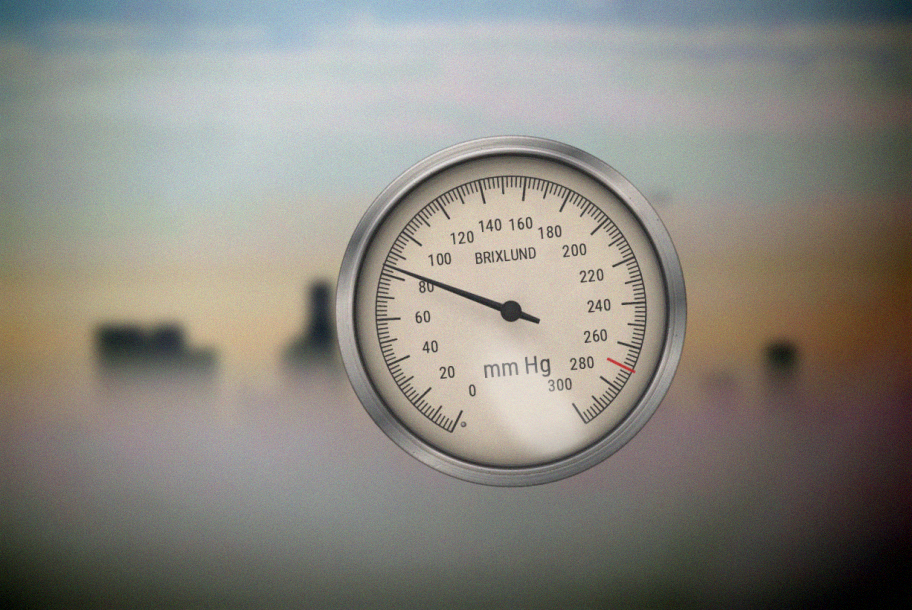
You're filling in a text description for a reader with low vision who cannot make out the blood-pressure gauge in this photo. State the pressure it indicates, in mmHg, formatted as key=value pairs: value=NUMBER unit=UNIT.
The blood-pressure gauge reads value=84 unit=mmHg
